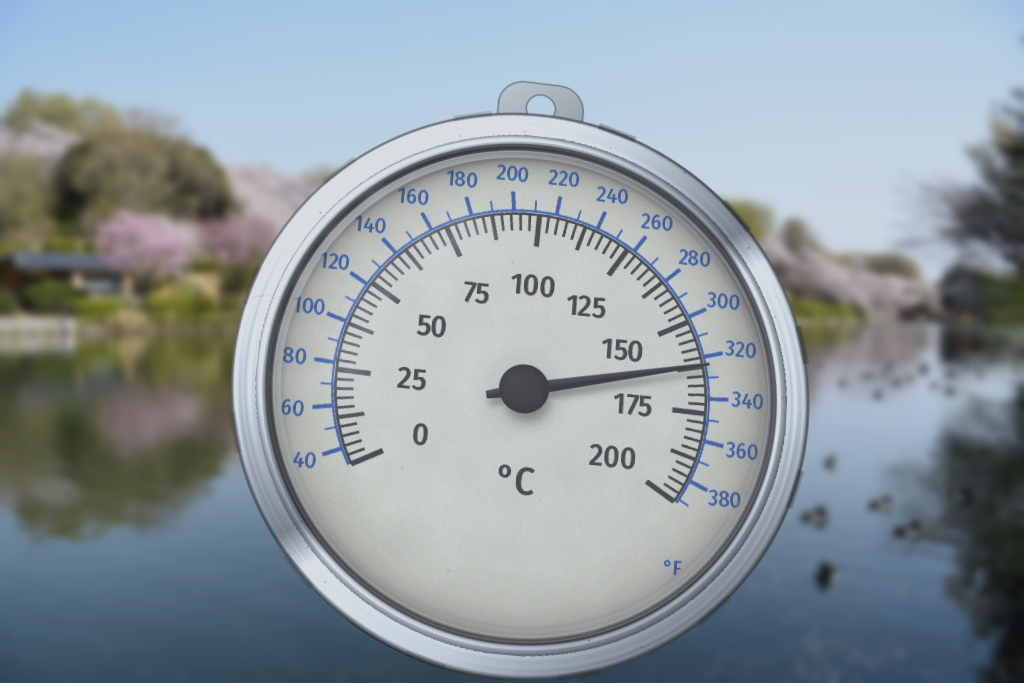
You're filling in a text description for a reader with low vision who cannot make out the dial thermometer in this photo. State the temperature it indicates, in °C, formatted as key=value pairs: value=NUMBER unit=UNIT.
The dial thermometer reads value=162.5 unit=°C
